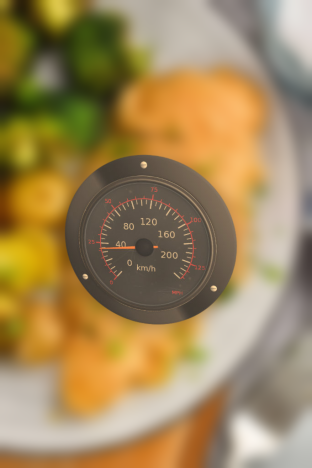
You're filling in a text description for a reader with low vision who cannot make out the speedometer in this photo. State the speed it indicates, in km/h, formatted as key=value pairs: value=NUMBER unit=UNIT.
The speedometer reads value=35 unit=km/h
